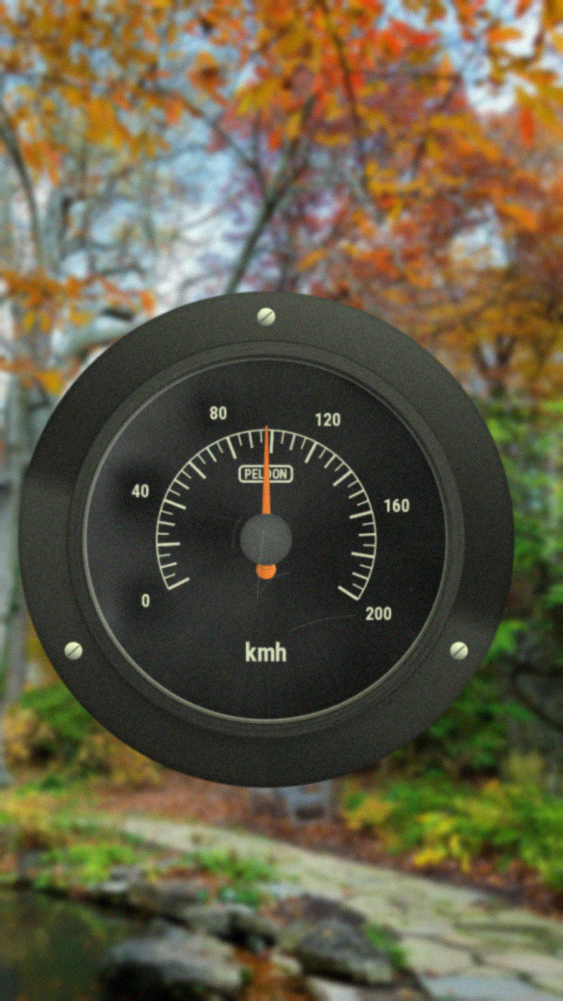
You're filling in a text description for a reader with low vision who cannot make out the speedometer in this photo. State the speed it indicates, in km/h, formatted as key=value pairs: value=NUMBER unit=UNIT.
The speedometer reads value=97.5 unit=km/h
